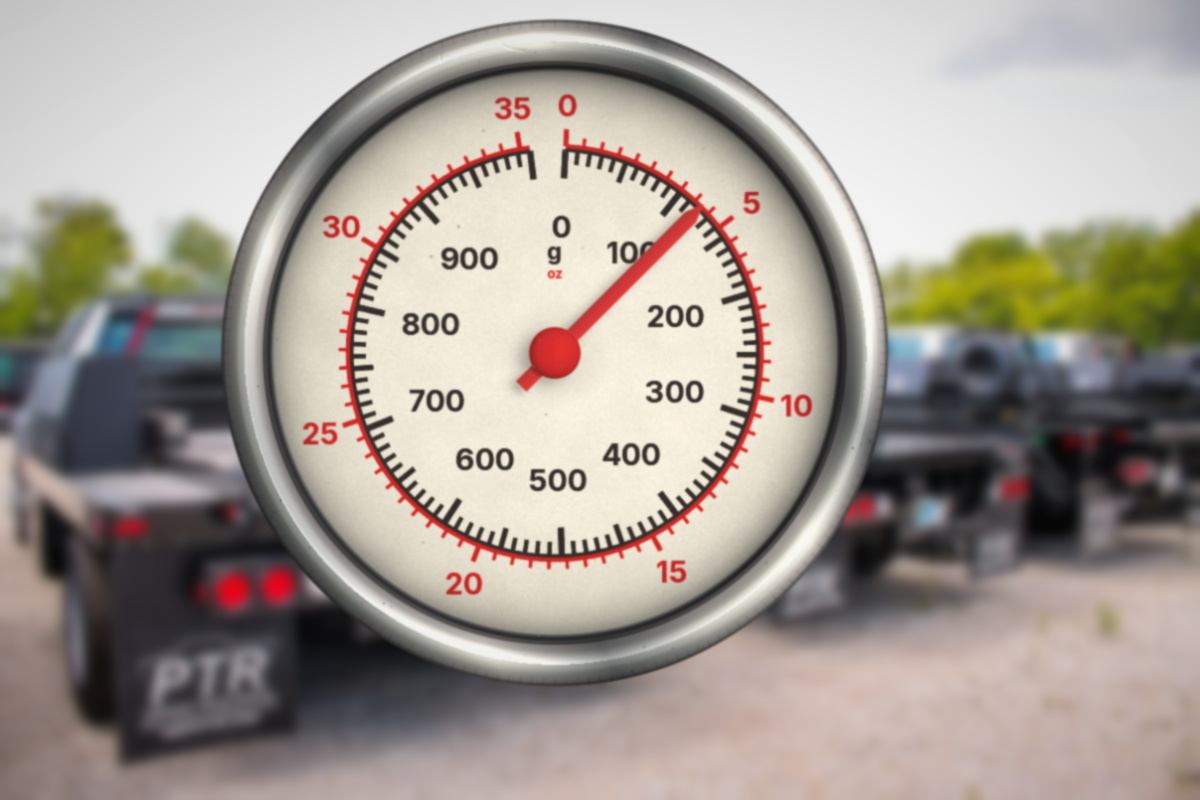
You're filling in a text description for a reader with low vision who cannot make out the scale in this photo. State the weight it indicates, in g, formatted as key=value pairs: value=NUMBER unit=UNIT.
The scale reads value=120 unit=g
